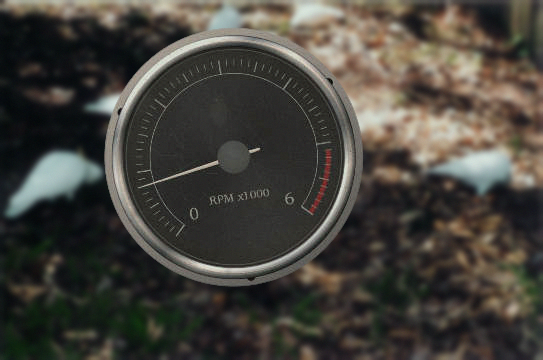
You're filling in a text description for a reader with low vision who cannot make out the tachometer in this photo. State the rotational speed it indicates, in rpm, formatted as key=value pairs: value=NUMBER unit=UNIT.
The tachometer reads value=800 unit=rpm
